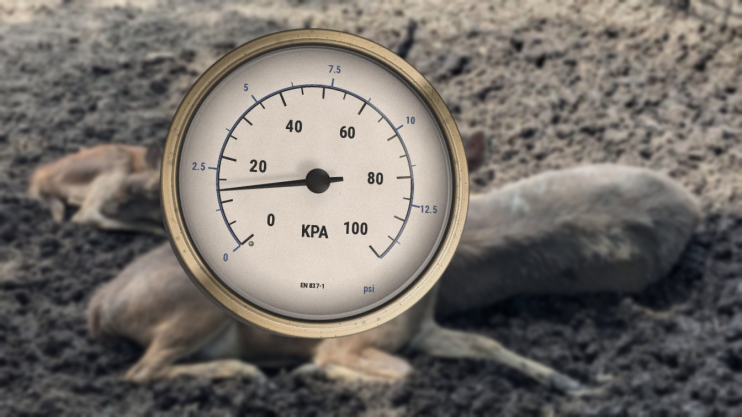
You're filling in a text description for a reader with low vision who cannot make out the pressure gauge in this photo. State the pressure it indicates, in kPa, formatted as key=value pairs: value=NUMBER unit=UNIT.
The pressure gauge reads value=12.5 unit=kPa
